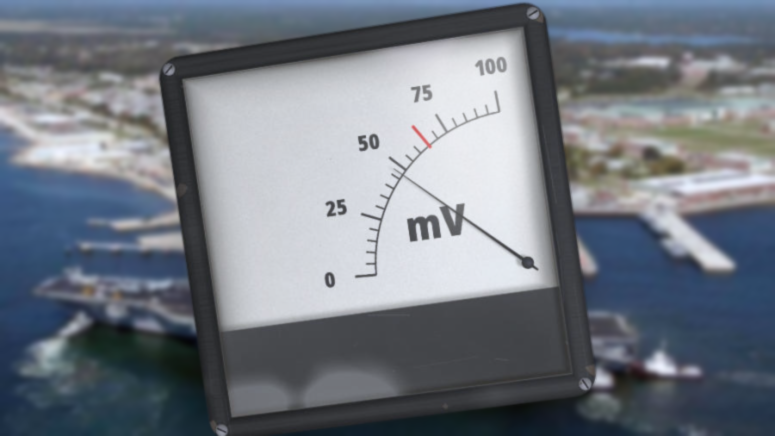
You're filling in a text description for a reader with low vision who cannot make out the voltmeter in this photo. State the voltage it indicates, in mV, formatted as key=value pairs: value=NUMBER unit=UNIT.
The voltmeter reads value=47.5 unit=mV
